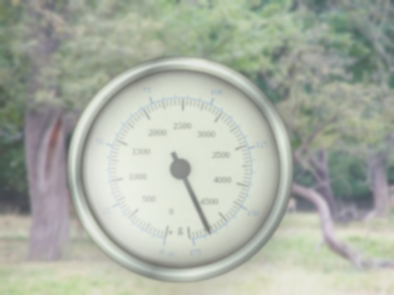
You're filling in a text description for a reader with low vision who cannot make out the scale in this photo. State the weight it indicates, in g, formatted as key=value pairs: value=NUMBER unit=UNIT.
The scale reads value=4750 unit=g
